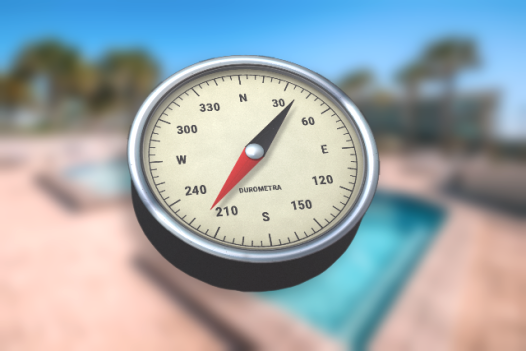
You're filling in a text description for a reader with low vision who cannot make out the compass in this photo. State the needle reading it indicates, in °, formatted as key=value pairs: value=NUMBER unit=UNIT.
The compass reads value=220 unit=°
